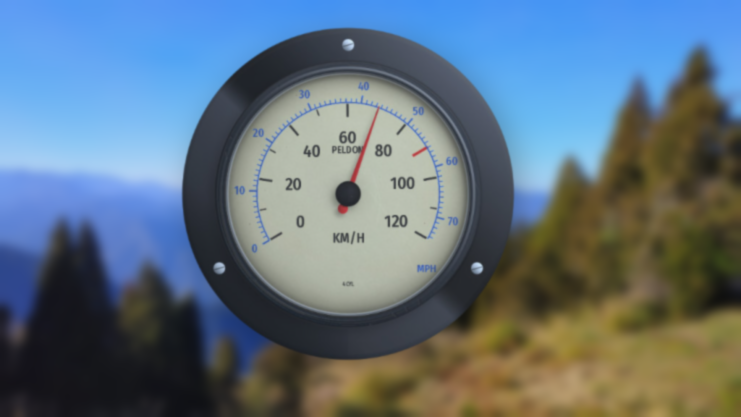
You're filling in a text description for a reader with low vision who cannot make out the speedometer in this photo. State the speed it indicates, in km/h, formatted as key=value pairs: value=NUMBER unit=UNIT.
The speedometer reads value=70 unit=km/h
